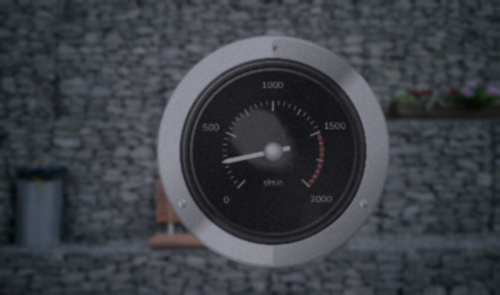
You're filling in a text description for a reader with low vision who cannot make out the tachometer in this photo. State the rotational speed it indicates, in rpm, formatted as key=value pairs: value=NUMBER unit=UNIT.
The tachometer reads value=250 unit=rpm
